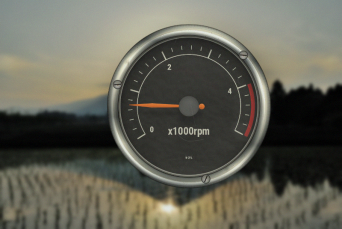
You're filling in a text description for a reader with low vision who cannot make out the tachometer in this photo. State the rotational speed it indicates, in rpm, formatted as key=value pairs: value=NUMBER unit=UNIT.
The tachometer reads value=700 unit=rpm
